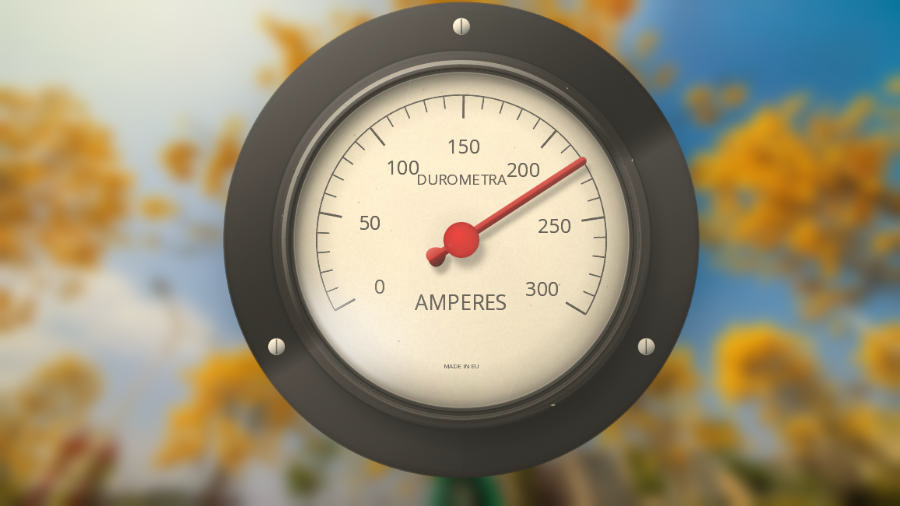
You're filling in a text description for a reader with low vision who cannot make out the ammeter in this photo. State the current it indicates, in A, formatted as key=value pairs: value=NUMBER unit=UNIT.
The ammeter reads value=220 unit=A
